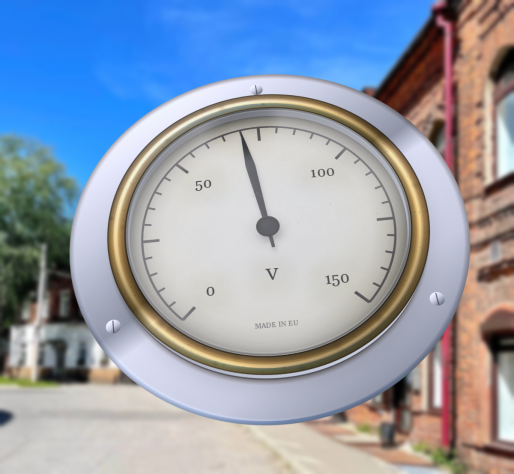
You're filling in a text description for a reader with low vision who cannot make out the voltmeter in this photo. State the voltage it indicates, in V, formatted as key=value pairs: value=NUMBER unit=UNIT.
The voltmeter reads value=70 unit=V
